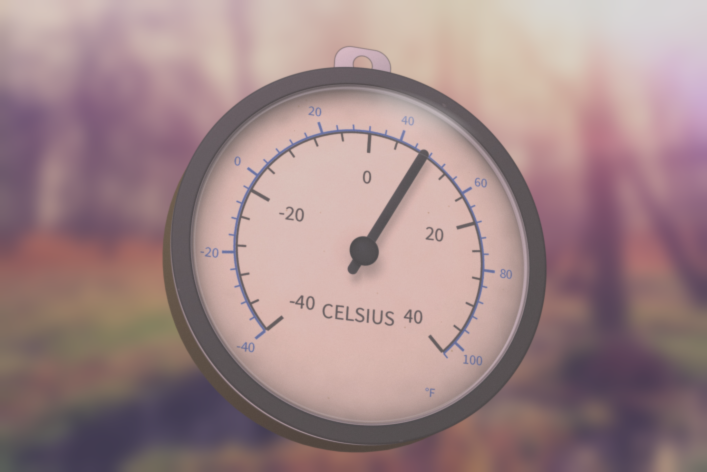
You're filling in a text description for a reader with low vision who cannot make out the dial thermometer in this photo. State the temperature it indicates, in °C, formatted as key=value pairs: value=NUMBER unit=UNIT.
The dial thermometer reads value=8 unit=°C
